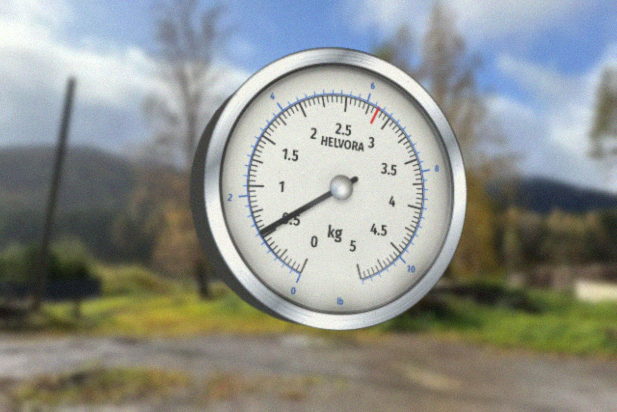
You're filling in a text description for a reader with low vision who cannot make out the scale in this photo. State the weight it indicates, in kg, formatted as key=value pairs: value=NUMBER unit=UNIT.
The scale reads value=0.55 unit=kg
